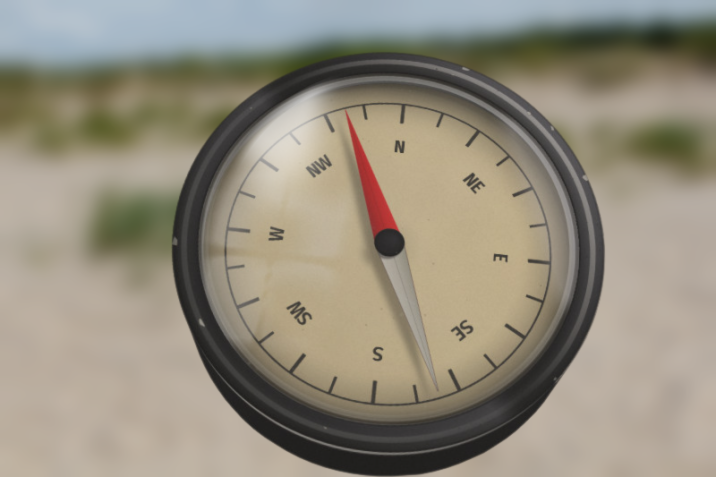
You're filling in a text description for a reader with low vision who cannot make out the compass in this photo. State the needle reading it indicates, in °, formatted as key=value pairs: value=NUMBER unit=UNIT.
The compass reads value=337.5 unit=°
